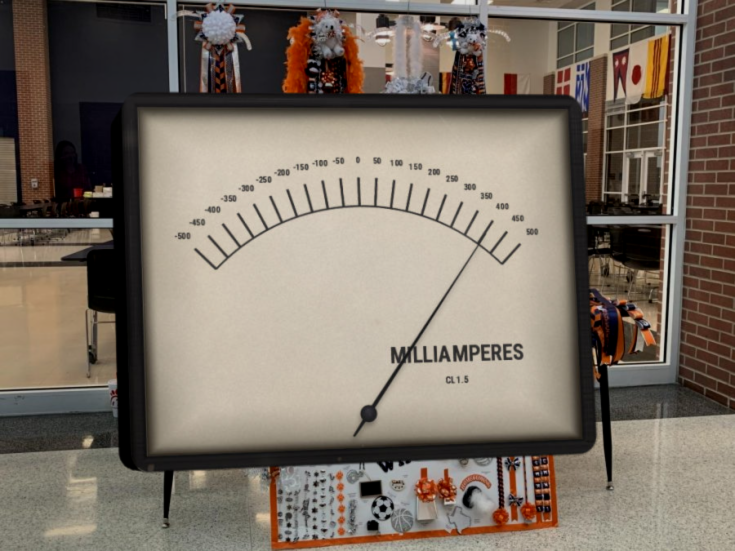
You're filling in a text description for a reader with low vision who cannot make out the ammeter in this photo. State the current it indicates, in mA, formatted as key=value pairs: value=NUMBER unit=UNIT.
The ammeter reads value=400 unit=mA
